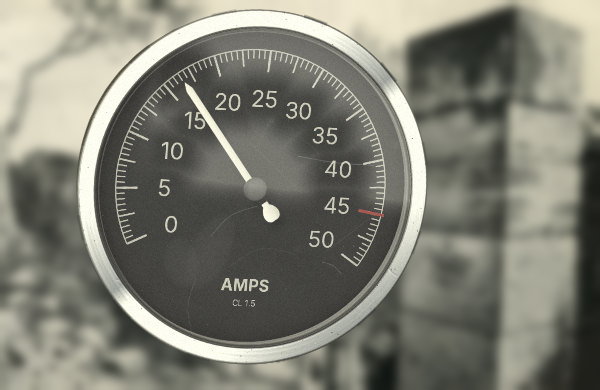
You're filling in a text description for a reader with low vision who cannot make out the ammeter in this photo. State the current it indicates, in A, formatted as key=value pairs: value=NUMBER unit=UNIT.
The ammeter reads value=16.5 unit=A
